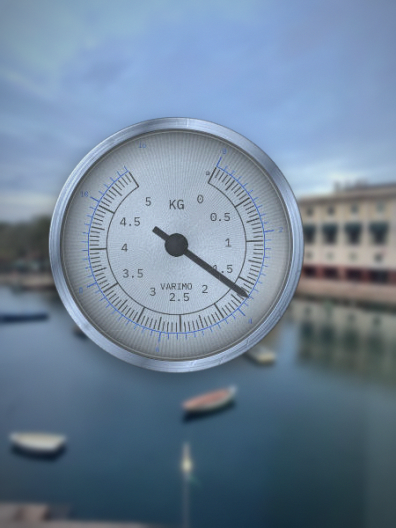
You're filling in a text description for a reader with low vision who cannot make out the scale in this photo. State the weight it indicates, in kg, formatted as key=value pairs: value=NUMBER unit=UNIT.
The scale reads value=1.65 unit=kg
